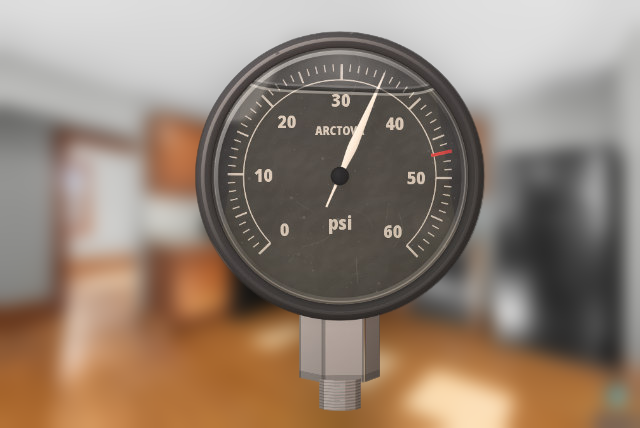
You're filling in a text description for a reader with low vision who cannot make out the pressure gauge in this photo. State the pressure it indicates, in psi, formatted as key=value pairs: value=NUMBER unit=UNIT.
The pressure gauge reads value=35 unit=psi
